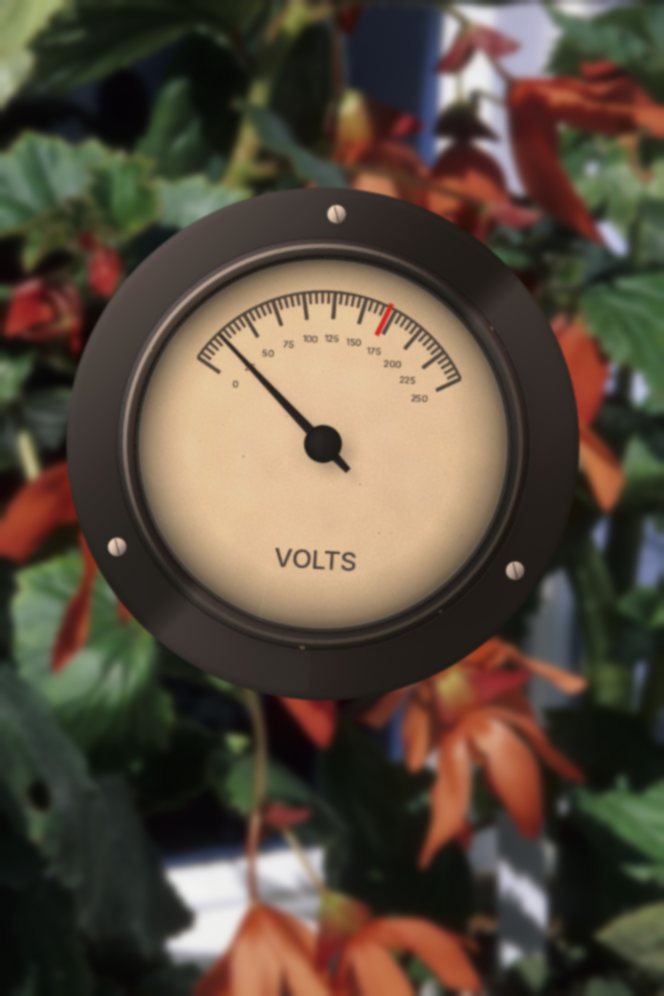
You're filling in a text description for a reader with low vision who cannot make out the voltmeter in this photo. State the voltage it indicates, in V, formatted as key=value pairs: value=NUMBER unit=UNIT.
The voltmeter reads value=25 unit=V
